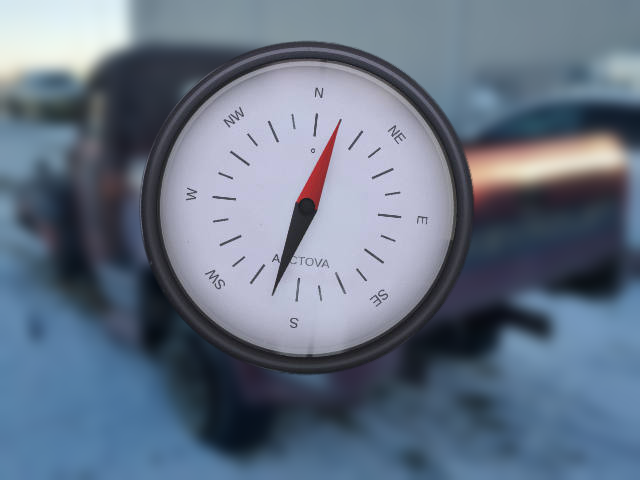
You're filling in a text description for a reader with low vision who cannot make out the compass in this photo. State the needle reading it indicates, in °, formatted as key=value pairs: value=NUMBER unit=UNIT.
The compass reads value=15 unit=°
